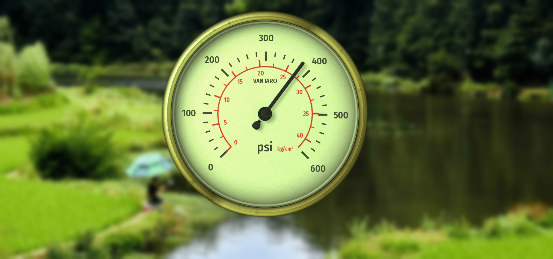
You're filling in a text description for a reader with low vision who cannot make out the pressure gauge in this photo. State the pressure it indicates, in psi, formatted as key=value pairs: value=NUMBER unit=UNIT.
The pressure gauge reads value=380 unit=psi
